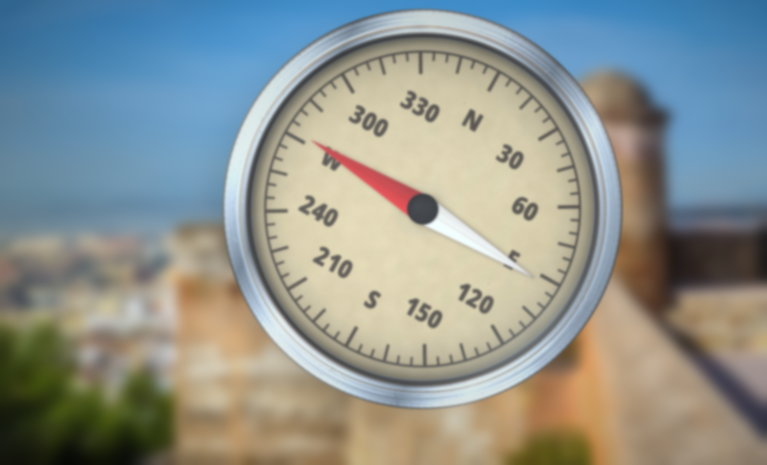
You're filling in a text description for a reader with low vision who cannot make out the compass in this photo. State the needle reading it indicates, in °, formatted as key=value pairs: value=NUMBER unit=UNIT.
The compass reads value=272.5 unit=°
